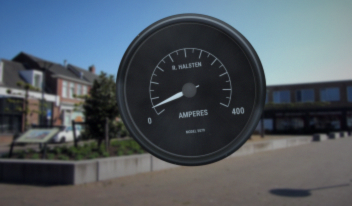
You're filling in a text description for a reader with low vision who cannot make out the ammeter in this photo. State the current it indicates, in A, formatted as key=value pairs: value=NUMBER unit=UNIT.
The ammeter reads value=20 unit=A
